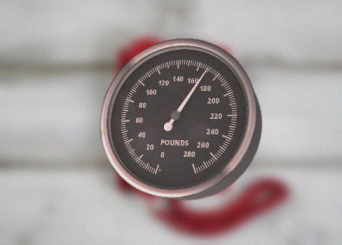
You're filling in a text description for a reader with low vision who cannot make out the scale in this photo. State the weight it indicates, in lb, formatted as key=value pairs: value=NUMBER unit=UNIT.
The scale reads value=170 unit=lb
